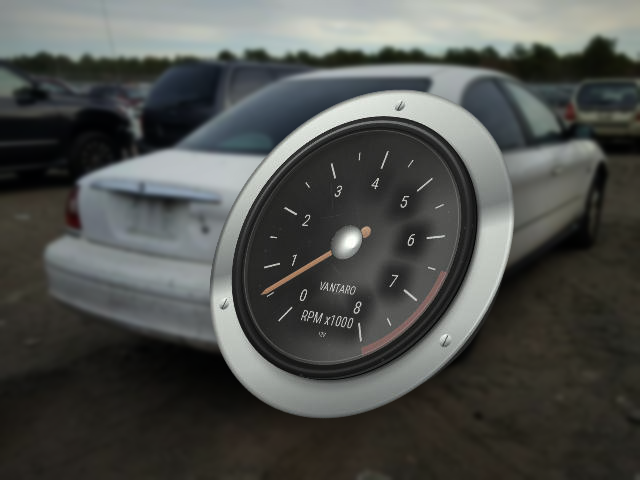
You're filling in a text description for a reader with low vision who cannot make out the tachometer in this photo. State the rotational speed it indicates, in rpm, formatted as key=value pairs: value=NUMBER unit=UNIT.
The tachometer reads value=500 unit=rpm
